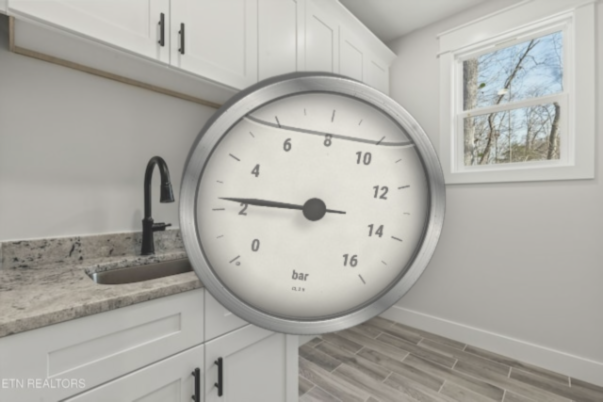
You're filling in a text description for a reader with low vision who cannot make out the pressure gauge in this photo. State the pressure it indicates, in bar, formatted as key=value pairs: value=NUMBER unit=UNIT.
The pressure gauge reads value=2.5 unit=bar
